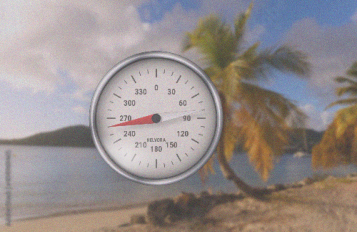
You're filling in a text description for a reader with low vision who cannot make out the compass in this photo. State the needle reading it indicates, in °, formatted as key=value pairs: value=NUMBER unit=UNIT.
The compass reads value=260 unit=°
